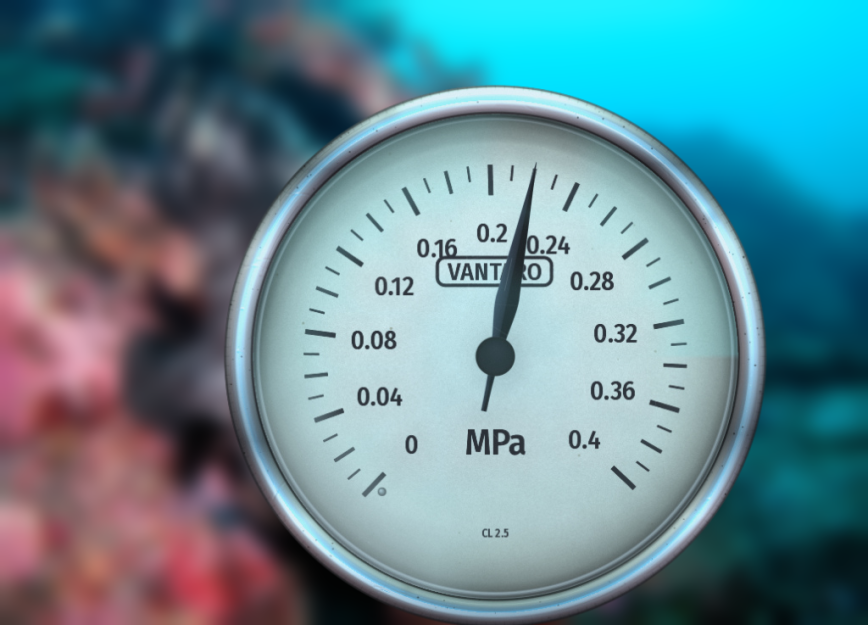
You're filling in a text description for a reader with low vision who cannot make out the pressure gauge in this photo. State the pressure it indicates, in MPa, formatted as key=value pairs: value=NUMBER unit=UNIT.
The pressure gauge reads value=0.22 unit=MPa
